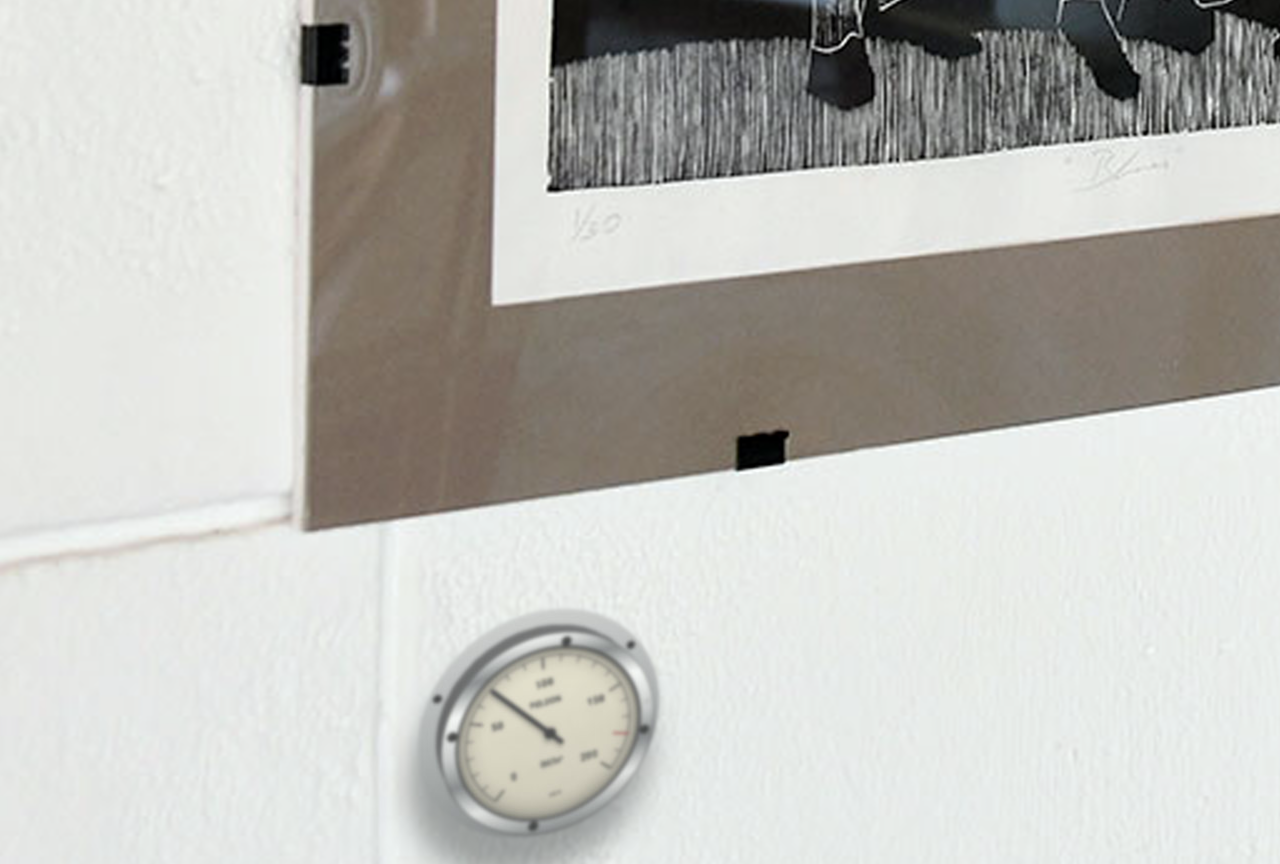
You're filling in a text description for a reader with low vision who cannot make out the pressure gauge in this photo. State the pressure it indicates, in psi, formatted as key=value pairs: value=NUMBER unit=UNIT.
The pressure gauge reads value=70 unit=psi
